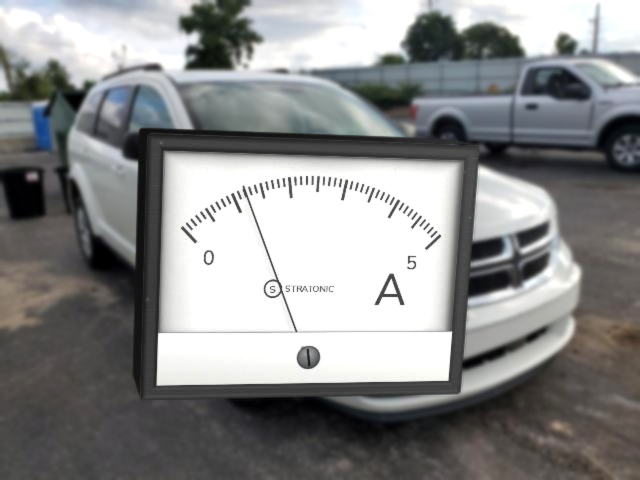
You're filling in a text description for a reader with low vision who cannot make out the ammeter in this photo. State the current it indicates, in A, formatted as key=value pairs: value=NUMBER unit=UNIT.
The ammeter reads value=1.2 unit=A
